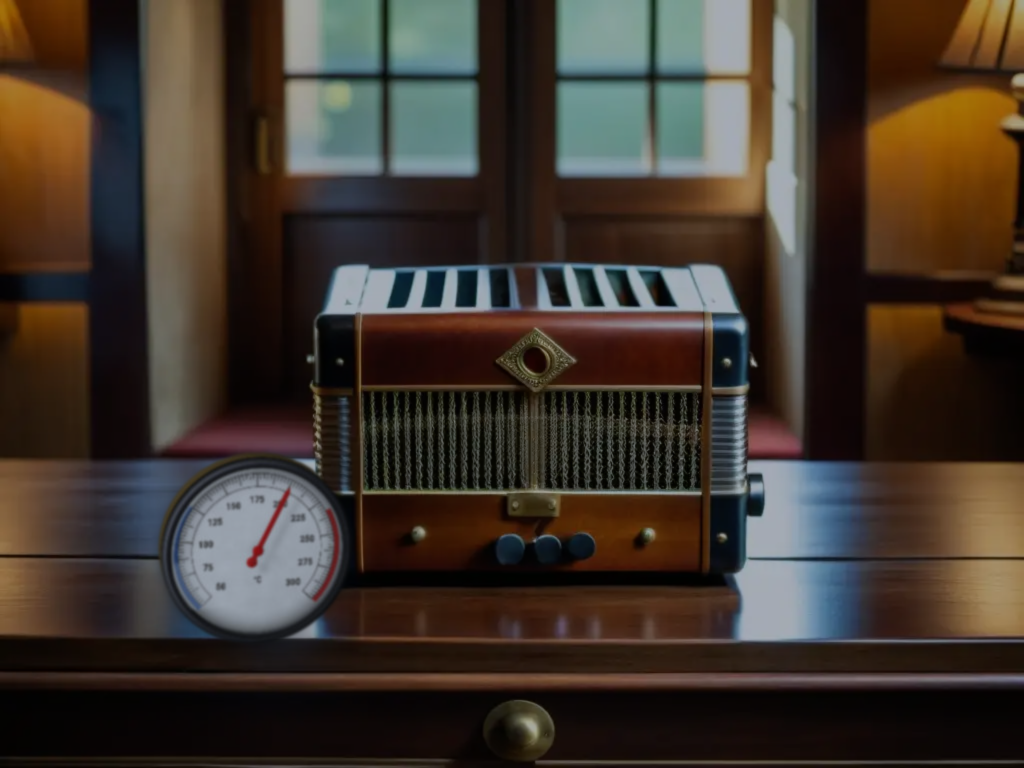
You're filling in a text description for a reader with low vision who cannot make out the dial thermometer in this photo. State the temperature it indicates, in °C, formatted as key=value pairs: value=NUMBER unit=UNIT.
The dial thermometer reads value=200 unit=°C
